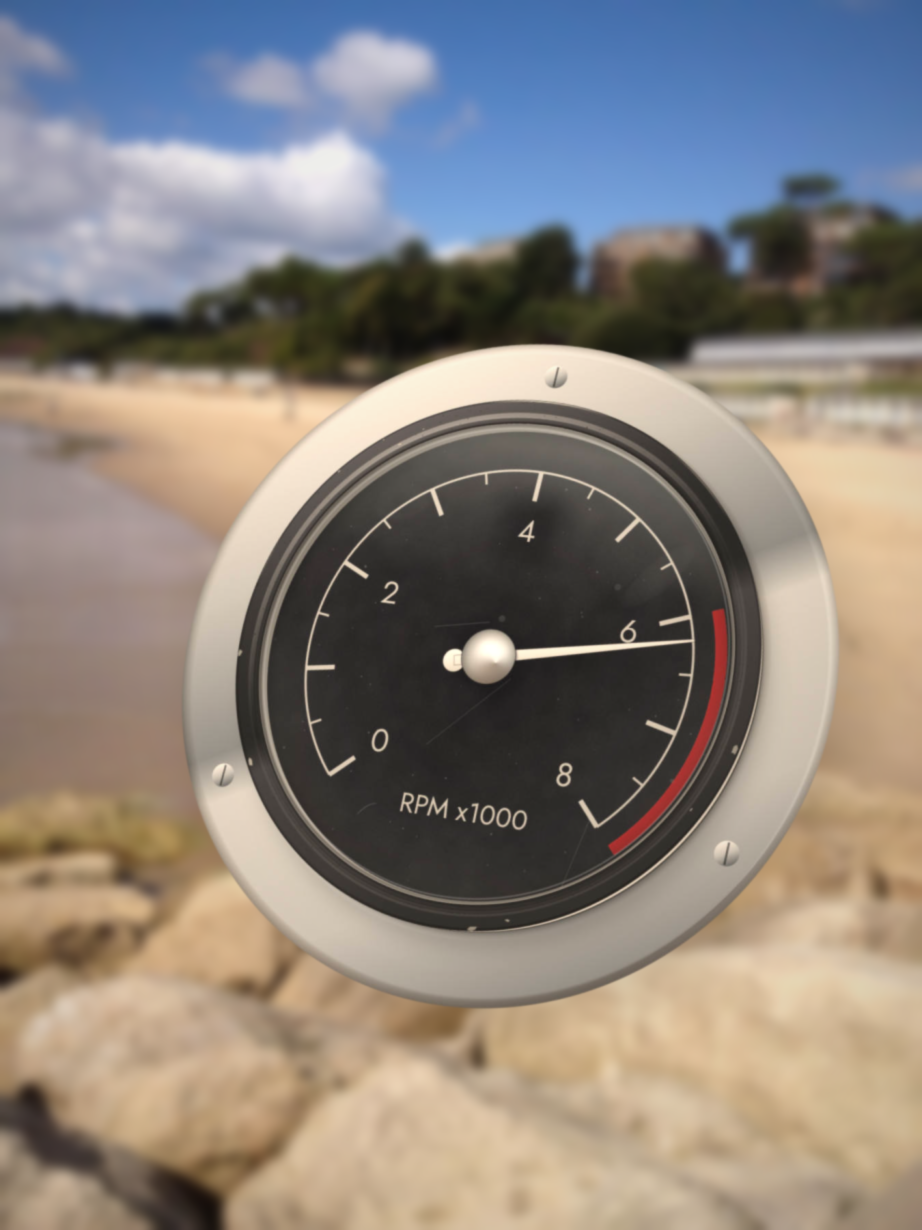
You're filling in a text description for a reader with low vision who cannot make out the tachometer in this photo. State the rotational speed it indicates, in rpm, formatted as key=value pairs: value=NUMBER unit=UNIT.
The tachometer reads value=6250 unit=rpm
